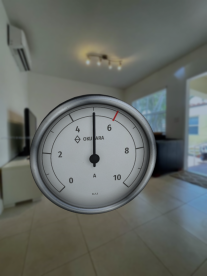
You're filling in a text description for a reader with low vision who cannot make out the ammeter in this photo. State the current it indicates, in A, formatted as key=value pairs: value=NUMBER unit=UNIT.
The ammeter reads value=5 unit=A
